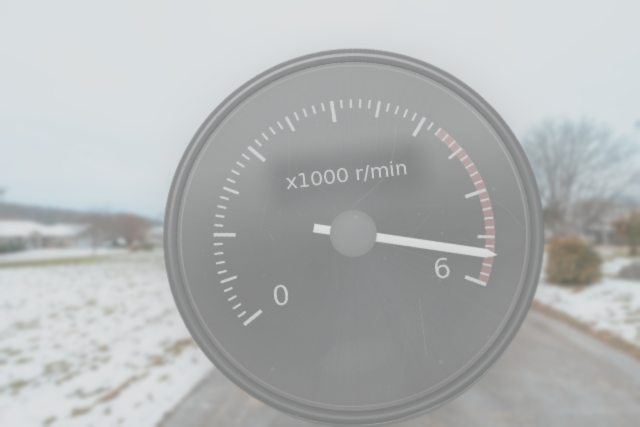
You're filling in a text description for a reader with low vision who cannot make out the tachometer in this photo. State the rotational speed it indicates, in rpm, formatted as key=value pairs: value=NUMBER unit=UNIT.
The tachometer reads value=5700 unit=rpm
